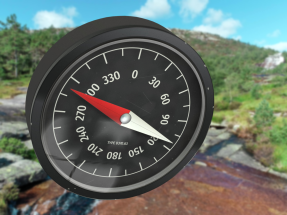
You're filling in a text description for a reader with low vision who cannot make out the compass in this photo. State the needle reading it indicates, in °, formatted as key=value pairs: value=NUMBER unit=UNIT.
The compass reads value=292.5 unit=°
